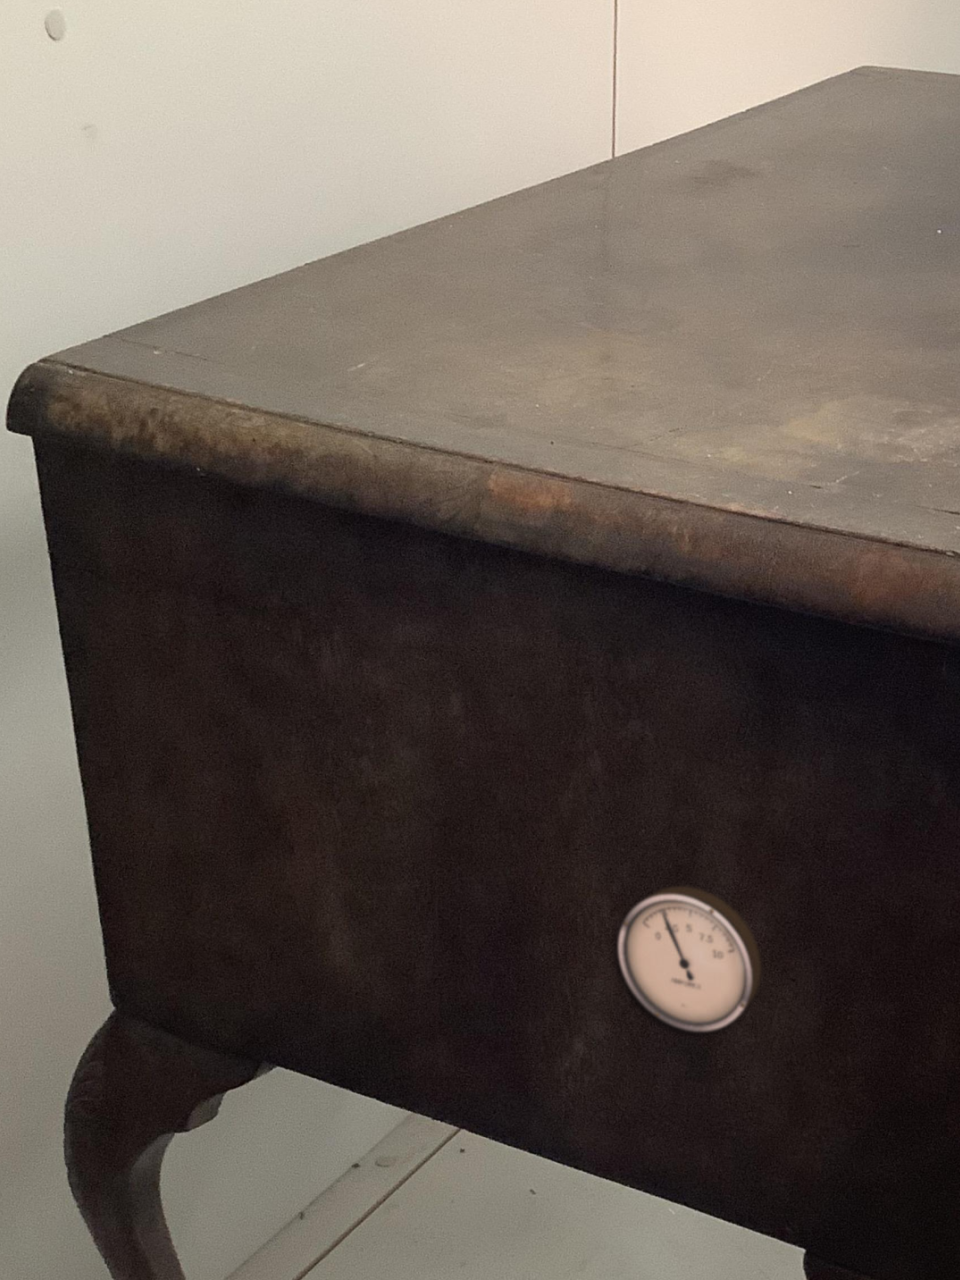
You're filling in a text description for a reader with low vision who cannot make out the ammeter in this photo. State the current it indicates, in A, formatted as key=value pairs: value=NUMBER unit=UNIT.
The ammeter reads value=2.5 unit=A
